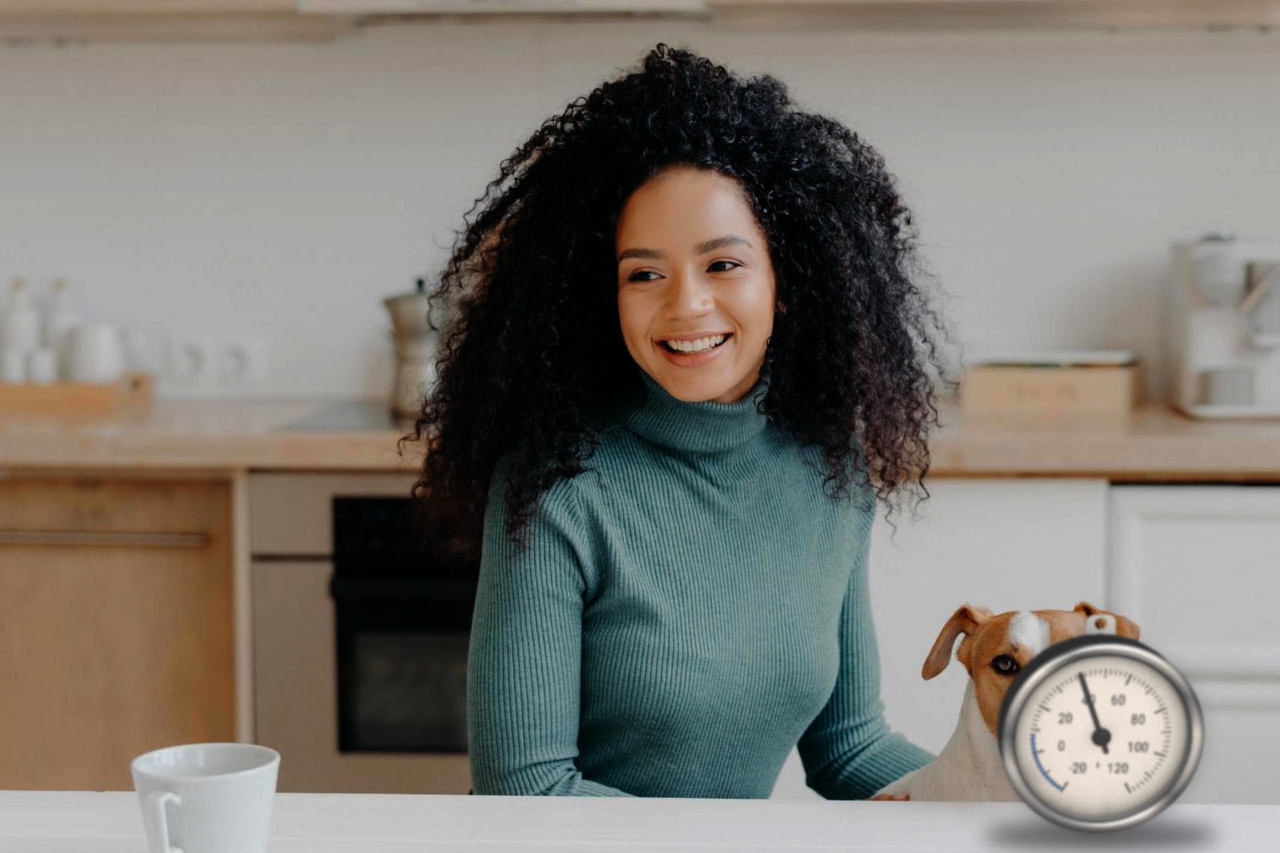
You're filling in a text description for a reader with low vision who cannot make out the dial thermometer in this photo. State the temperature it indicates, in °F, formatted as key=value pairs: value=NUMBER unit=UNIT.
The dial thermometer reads value=40 unit=°F
